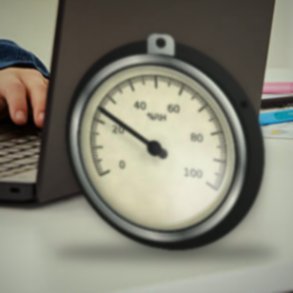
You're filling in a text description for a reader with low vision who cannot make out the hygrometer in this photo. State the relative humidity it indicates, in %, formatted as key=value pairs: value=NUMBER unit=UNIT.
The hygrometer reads value=25 unit=%
